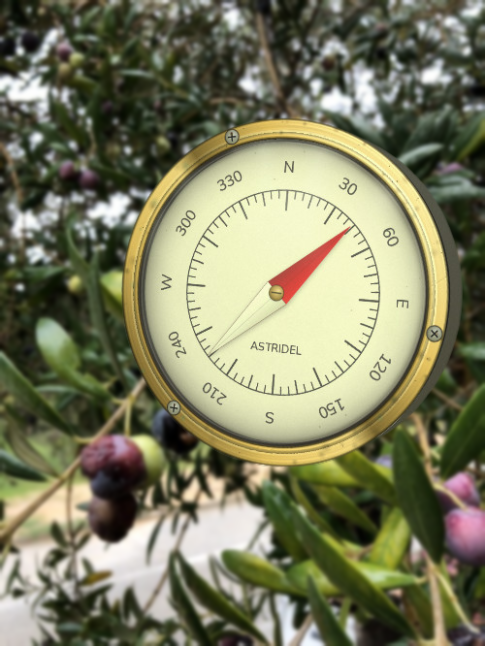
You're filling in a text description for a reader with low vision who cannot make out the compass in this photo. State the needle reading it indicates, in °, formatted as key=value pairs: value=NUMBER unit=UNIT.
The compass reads value=45 unit=°
